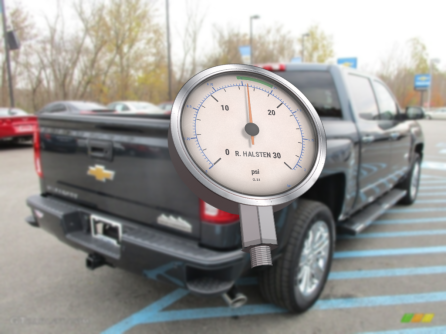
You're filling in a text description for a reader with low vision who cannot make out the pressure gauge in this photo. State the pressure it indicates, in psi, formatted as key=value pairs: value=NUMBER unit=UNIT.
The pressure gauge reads value=15 unit=psi
